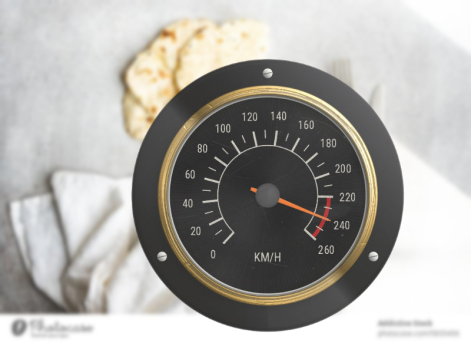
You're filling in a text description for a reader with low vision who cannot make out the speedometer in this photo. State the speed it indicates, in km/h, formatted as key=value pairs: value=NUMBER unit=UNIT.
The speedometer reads value=240 unit=km/h
